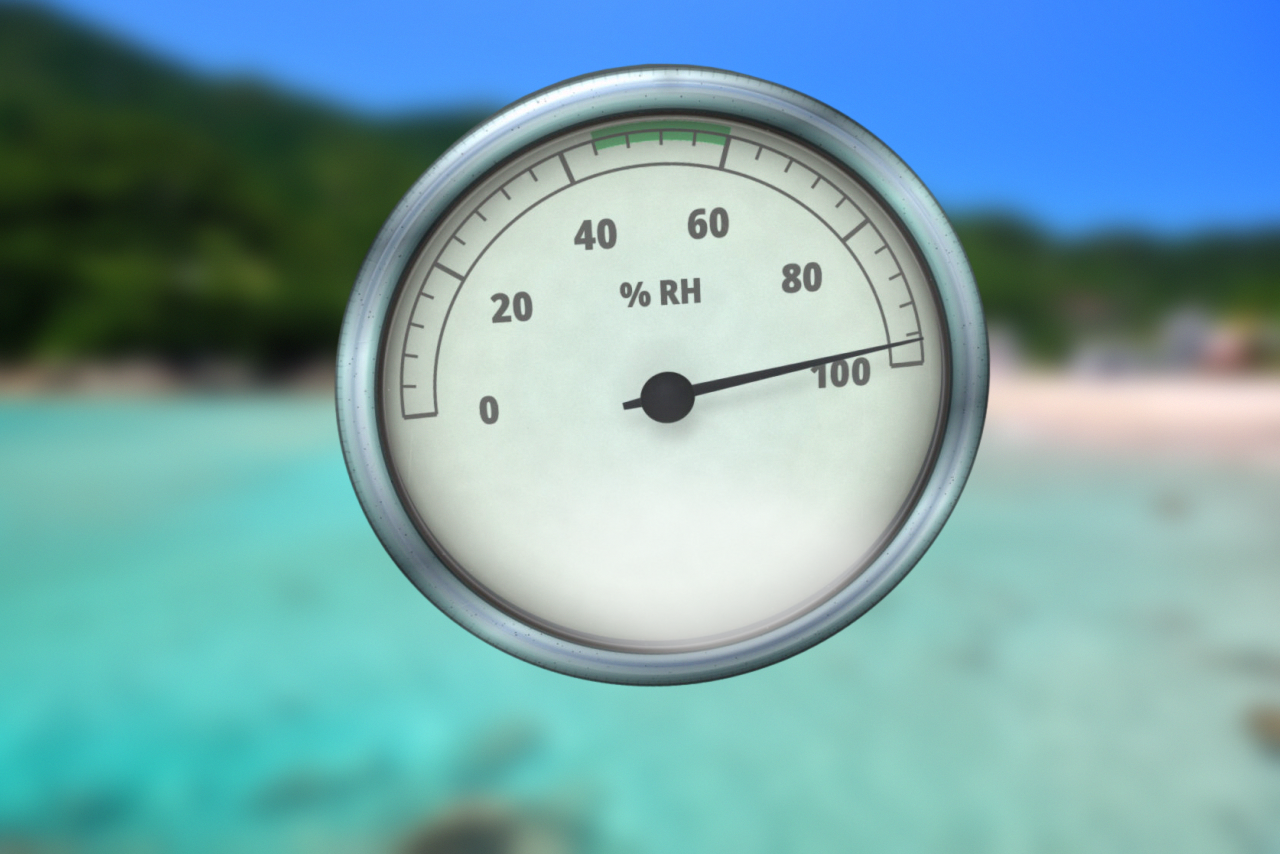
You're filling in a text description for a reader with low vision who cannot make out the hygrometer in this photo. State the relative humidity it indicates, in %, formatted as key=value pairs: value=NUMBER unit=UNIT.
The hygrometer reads value=96 unit=%
